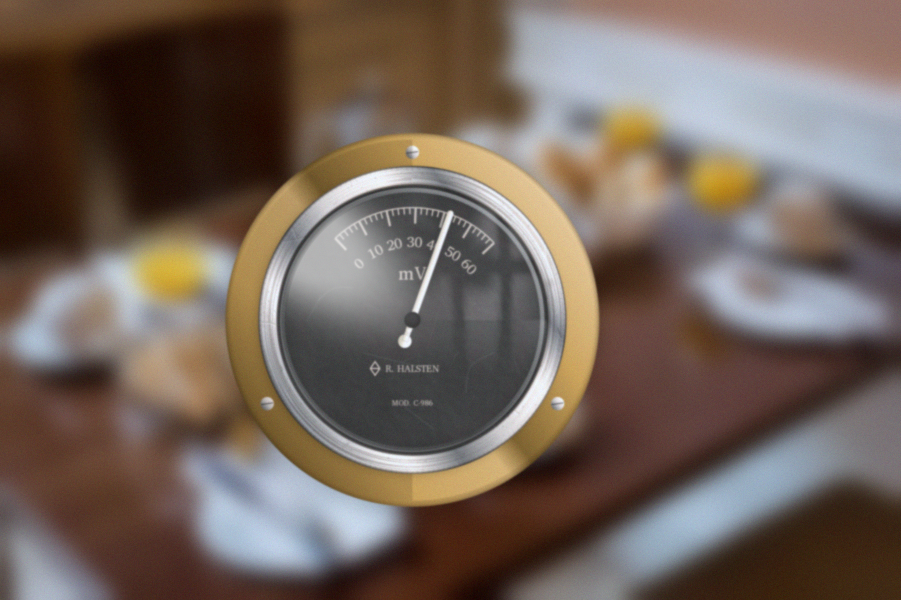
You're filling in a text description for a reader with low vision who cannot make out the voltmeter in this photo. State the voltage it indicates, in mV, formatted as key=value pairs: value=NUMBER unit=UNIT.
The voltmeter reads value=42 unit=mV
